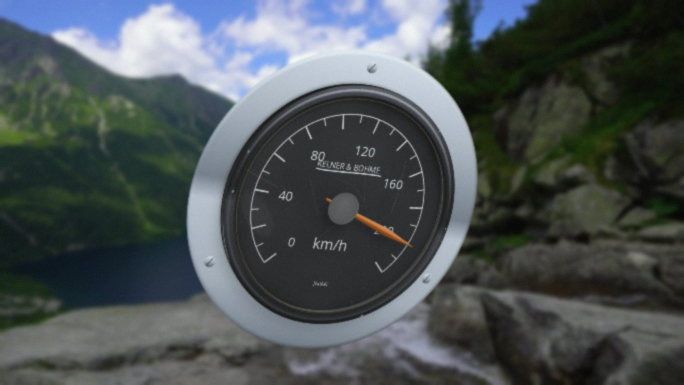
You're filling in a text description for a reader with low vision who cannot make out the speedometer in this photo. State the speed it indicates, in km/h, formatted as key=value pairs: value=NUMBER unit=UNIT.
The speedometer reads value=200 unit=km/h
